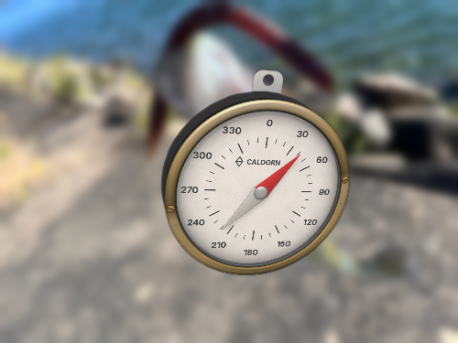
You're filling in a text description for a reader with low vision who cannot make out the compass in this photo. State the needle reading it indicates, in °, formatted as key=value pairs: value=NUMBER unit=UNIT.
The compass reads value=40 unit=°
